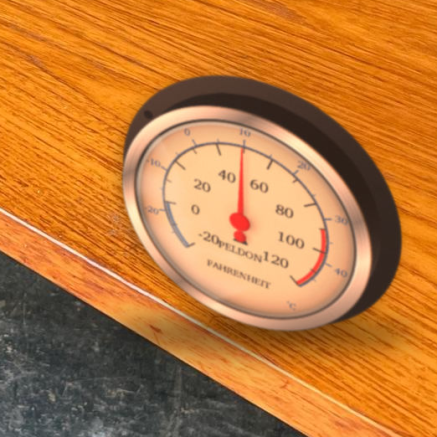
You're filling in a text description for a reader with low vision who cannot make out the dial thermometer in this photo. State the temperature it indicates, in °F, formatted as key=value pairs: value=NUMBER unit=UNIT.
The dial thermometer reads value=50 unit=°F
